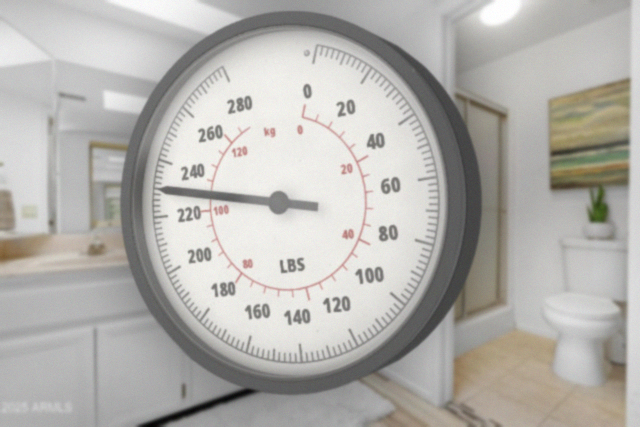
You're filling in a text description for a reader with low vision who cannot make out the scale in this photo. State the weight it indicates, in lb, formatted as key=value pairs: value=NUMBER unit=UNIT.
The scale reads value=230 unit=lb
